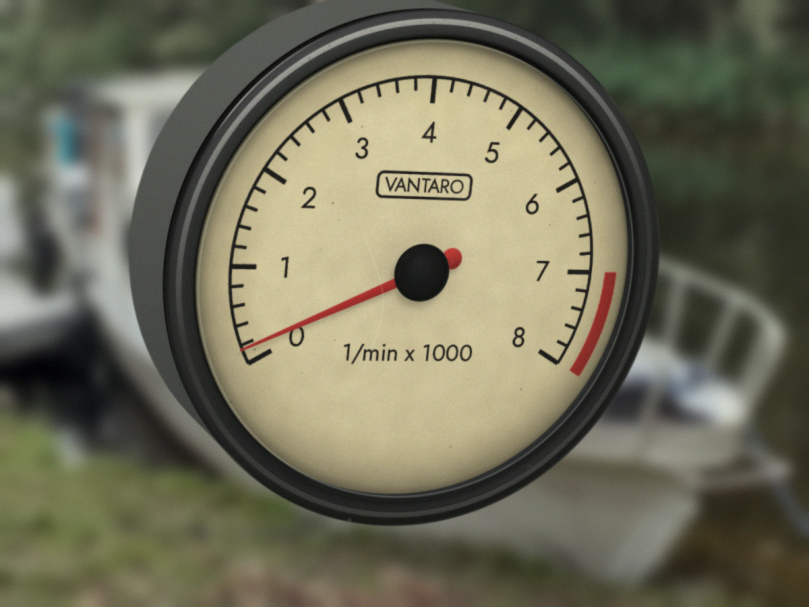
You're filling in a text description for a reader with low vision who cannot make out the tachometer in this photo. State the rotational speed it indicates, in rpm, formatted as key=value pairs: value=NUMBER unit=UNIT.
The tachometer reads value=200 unit=rpm
